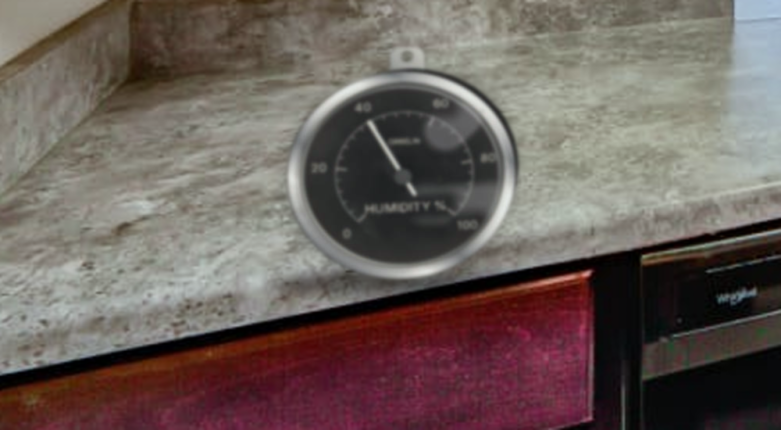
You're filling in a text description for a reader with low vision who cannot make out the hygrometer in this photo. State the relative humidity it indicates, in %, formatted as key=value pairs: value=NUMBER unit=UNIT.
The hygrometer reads value=40 unit=%
